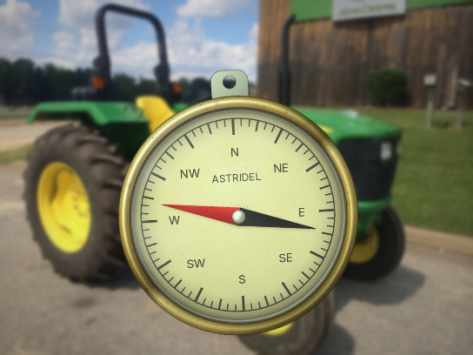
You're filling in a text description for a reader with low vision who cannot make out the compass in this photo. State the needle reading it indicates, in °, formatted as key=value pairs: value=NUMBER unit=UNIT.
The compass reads value=282.5 unit=°
